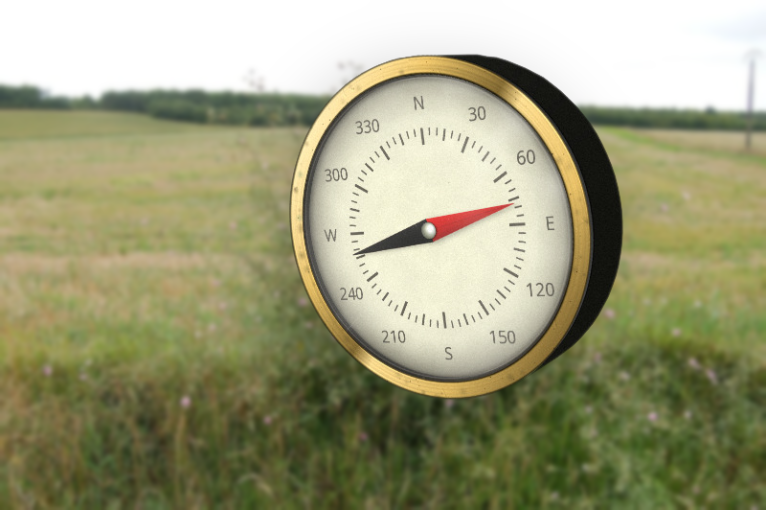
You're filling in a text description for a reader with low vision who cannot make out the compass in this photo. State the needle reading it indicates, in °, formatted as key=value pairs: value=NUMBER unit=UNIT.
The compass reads value=77.5 unit=°
